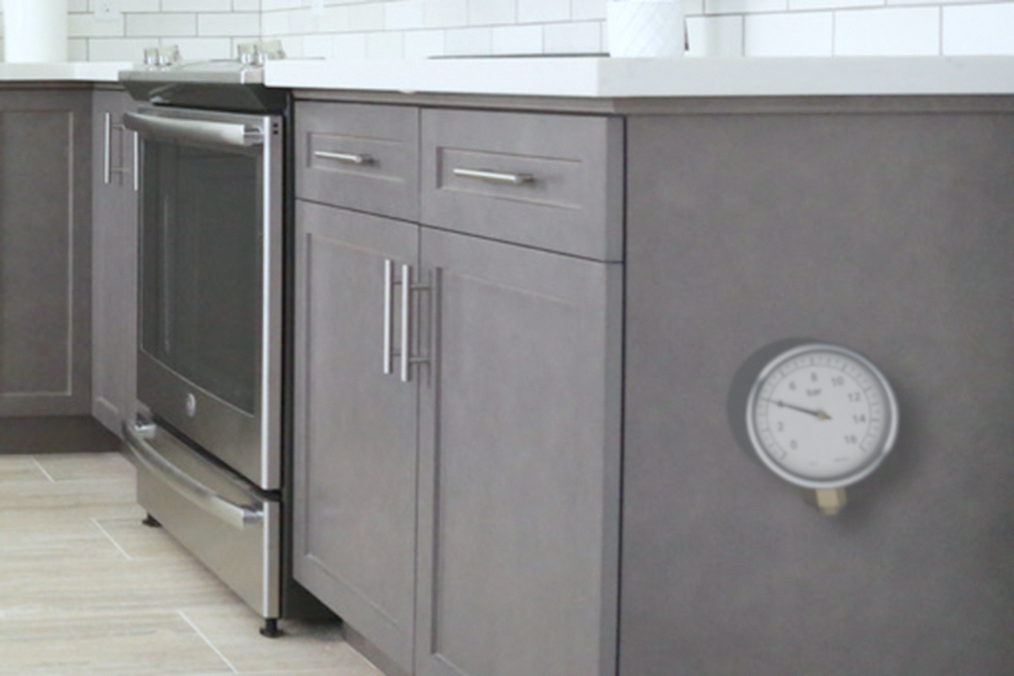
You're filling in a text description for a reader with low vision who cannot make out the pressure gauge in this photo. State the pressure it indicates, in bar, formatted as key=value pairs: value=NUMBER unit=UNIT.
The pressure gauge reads value=4 unit=bar
